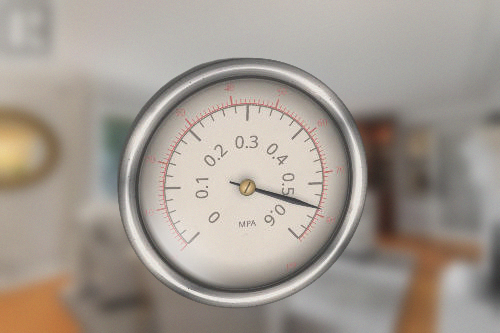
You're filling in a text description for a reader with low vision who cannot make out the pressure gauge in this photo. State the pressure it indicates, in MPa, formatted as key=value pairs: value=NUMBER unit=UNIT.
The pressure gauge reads value=0.54 unit=MPa
